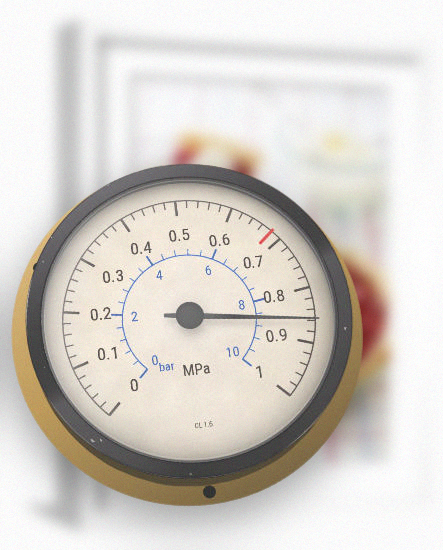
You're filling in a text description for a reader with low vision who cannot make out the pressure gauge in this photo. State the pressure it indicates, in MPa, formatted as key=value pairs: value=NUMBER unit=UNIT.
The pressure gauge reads value=0.86 unit=MPa
